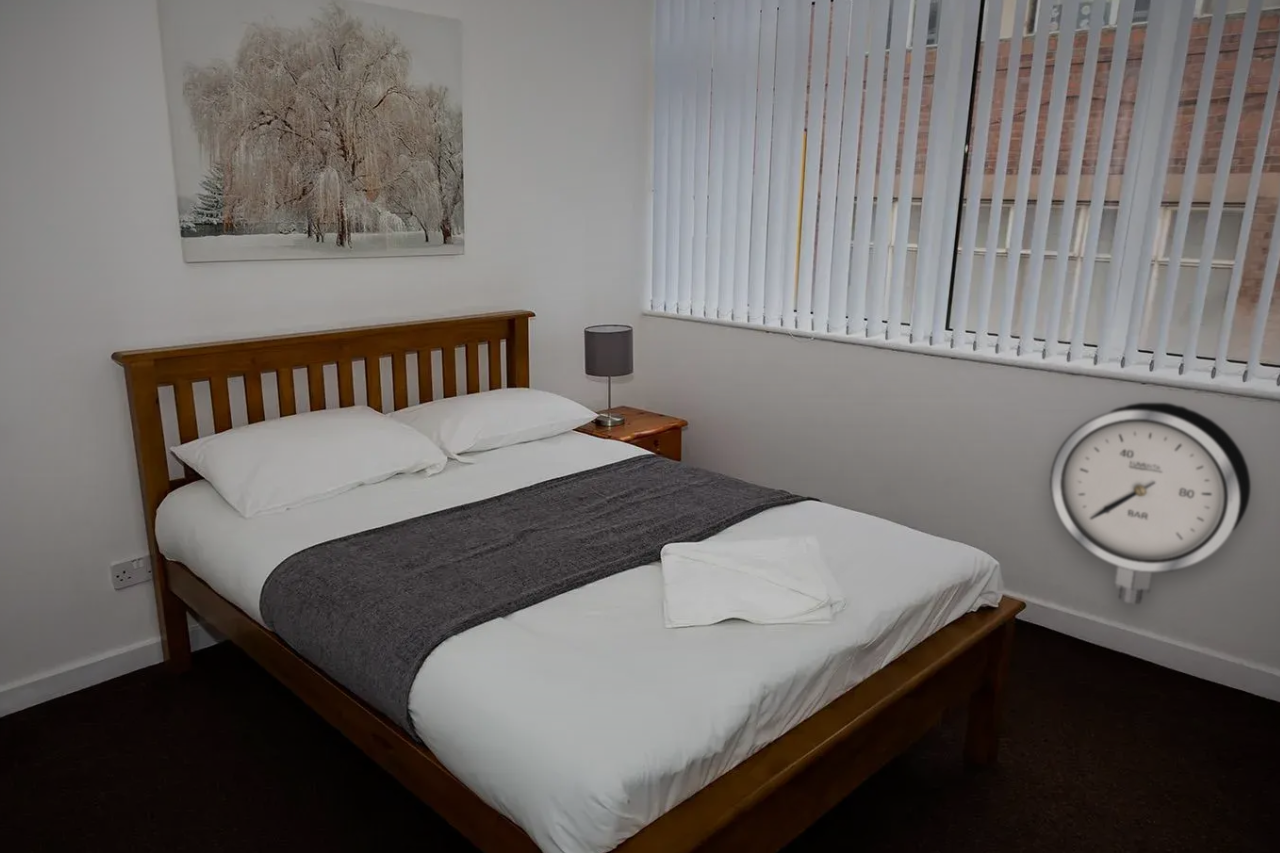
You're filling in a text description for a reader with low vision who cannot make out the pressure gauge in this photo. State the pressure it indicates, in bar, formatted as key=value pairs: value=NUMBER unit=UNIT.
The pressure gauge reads value=0 unit=bar
